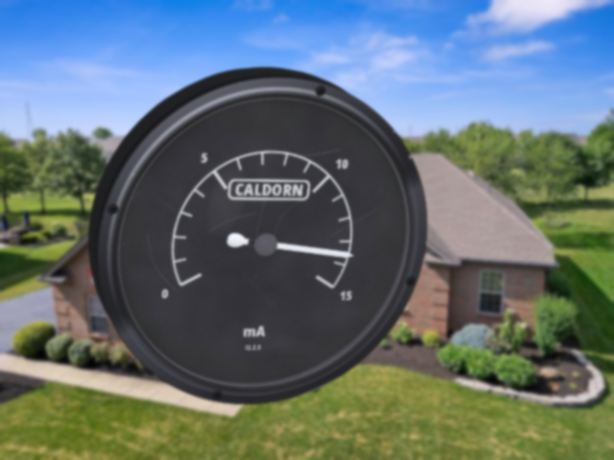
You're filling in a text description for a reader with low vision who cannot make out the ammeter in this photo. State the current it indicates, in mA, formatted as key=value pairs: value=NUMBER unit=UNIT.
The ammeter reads value=13.5 unit=mA
